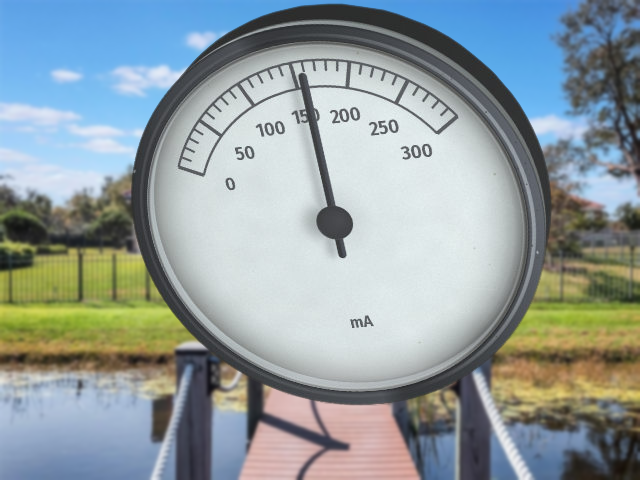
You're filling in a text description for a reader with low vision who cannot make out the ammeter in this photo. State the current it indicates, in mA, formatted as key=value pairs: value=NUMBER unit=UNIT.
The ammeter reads value=160 unit=mA
